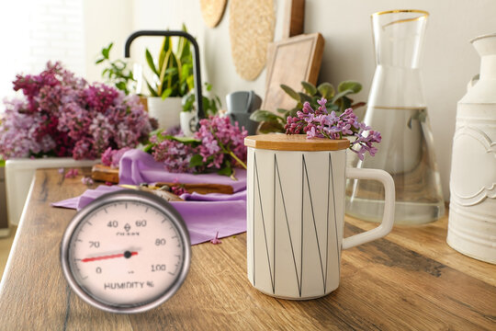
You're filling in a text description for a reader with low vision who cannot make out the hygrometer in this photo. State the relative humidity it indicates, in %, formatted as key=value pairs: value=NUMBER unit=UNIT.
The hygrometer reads value=10 unit=%
